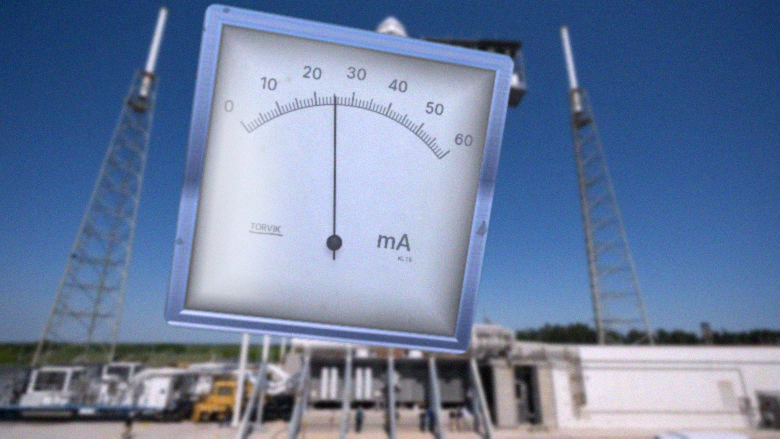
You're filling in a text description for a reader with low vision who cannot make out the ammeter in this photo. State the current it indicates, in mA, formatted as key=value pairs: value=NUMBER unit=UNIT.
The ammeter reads value=25 unit=mA
